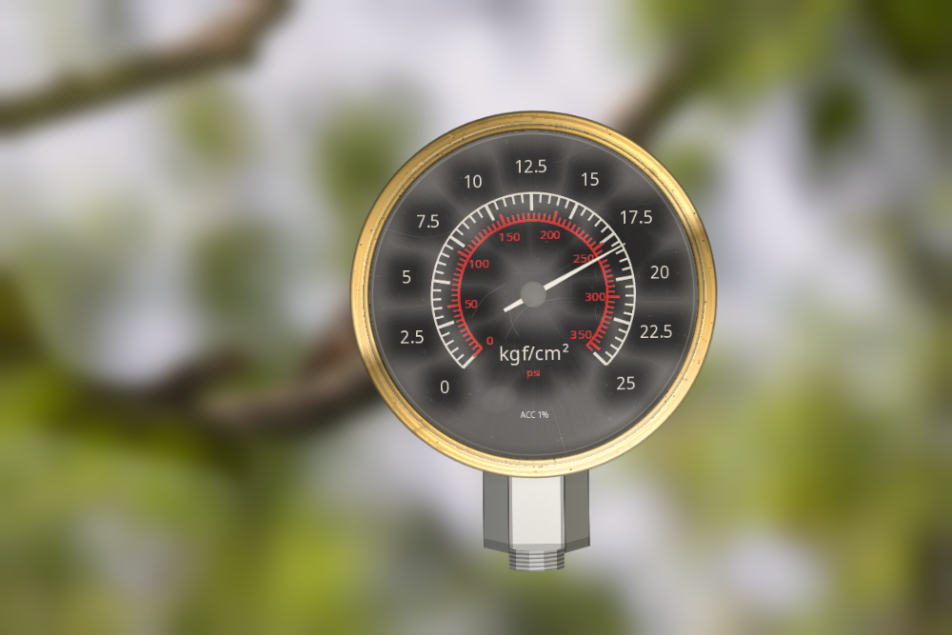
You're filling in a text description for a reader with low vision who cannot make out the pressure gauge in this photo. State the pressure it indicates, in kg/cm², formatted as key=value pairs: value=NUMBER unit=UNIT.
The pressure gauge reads value=18.25 unit=kg/cm²
